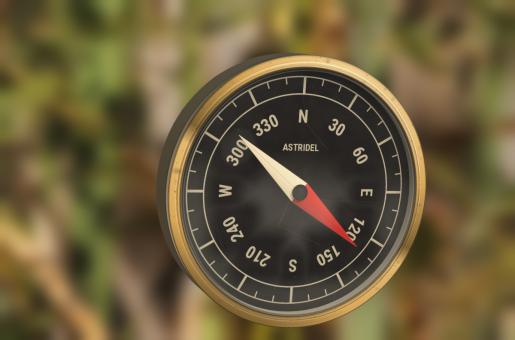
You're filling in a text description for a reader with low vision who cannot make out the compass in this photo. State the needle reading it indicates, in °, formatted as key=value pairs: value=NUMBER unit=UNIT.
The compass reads value=130 unit=°
